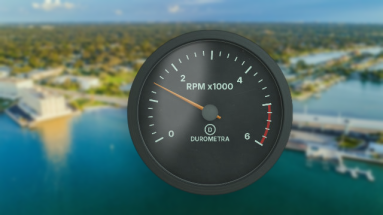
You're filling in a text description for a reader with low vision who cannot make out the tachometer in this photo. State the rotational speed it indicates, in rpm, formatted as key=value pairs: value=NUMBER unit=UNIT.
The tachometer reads value=1400 unit=rpm
